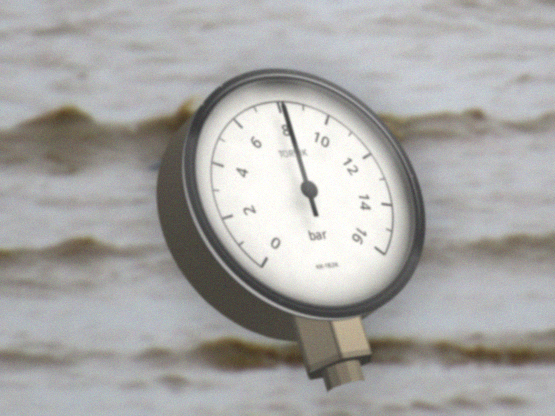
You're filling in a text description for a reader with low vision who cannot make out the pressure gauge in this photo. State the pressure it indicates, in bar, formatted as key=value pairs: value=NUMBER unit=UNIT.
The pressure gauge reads value=8 unit=bar
